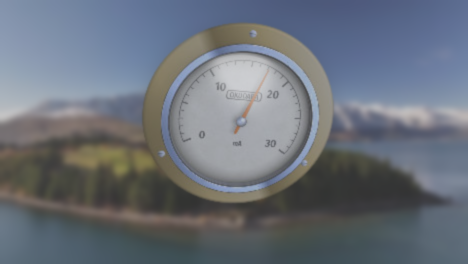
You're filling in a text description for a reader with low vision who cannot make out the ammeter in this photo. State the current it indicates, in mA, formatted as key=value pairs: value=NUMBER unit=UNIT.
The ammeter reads value=17 unit=mA
